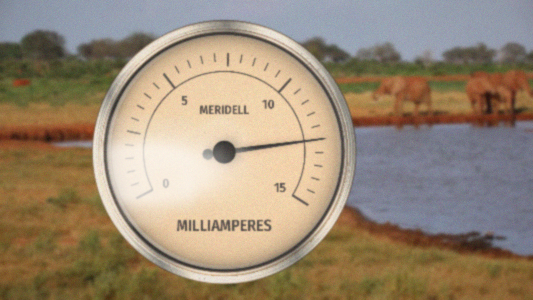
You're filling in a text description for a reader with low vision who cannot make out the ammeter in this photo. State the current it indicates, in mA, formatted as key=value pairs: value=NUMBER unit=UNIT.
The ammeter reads value=12.5 unit=mA
